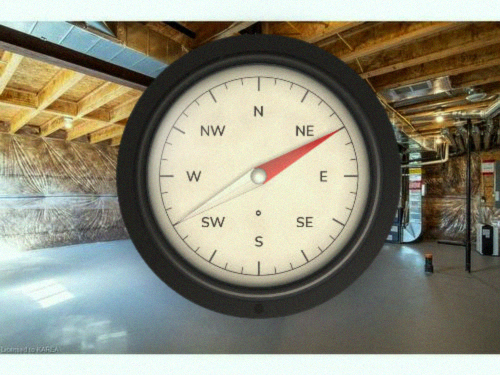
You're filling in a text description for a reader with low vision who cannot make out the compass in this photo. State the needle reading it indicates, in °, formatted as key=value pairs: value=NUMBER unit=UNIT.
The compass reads value=60 unit=°
